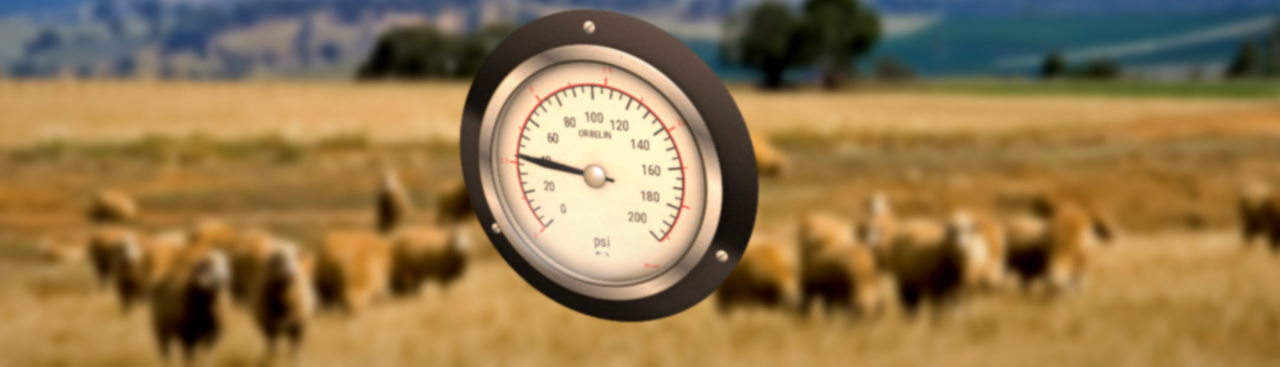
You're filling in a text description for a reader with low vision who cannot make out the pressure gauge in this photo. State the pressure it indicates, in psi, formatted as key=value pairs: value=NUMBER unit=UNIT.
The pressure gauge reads value=40 unit=psi
